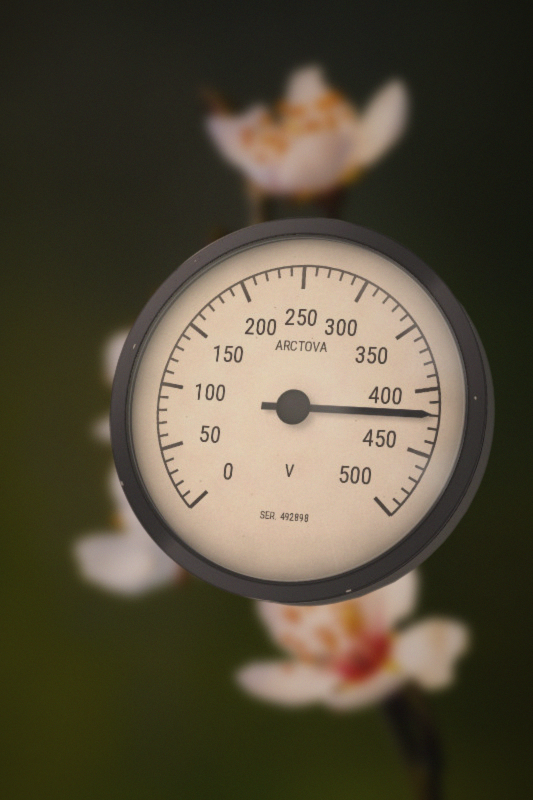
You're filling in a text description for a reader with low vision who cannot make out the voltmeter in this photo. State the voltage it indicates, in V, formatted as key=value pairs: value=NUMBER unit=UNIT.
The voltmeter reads value=420 unit=V
